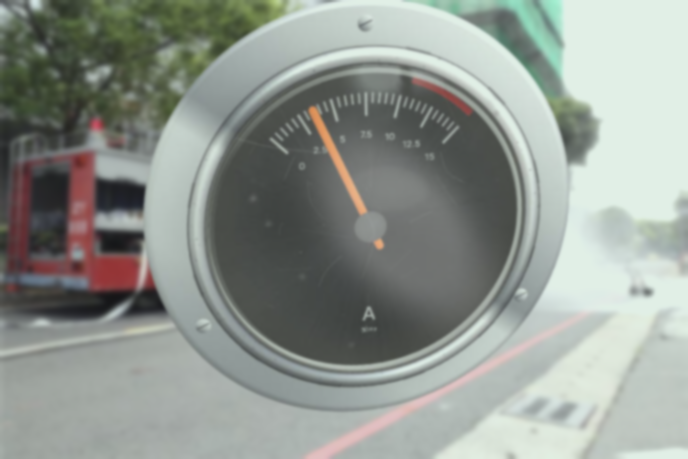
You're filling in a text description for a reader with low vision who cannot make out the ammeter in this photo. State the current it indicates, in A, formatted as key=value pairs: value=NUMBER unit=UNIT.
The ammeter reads value=3.5 unit=A
